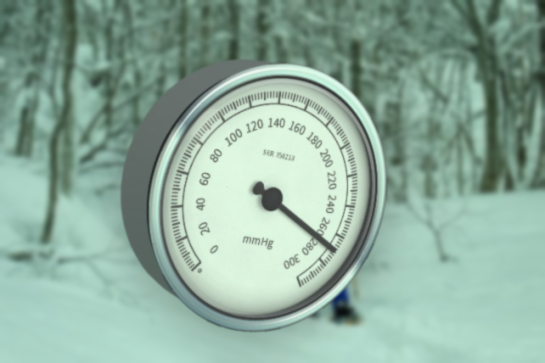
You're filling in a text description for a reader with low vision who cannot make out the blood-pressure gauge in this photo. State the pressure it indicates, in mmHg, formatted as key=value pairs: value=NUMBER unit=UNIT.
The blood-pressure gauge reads value=270 unit=mmHg
